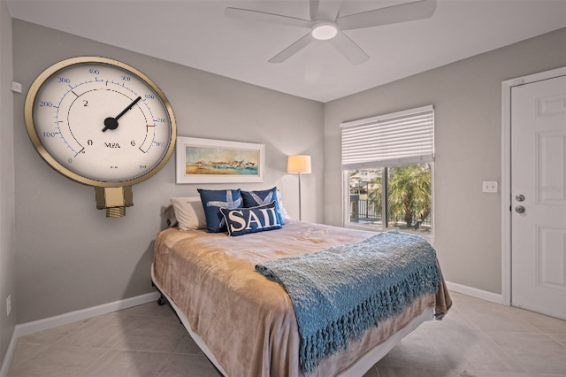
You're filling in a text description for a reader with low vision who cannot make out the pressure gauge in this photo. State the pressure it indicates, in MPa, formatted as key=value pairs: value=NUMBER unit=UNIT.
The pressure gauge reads value=4 unit=MPa
